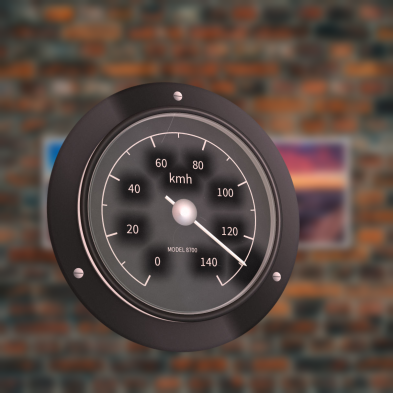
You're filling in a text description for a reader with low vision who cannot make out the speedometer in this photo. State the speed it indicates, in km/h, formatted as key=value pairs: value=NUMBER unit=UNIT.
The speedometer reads value=130 unit=km/h
